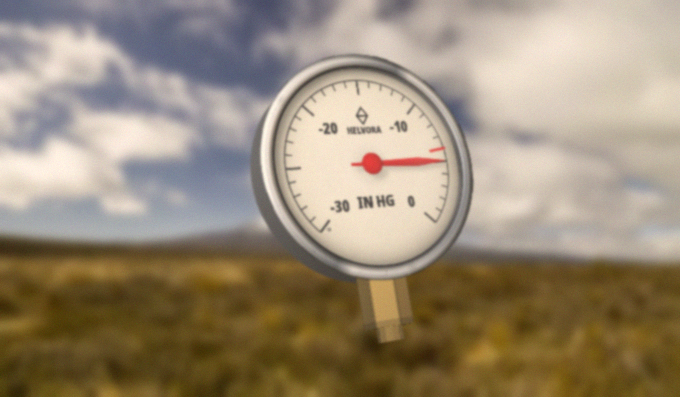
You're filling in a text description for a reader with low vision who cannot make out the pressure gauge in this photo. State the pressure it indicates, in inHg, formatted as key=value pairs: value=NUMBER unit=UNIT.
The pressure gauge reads value=-5 unit=inHg
